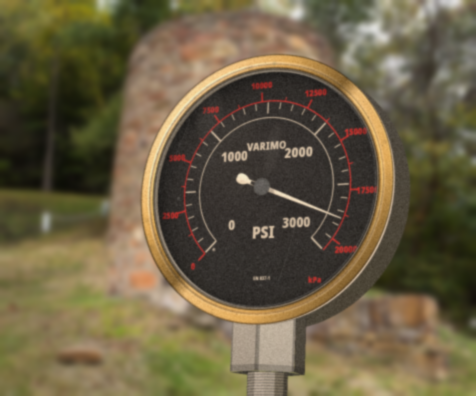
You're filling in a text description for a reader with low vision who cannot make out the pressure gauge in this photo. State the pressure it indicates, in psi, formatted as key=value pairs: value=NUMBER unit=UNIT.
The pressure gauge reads value=2750 unit=psi
